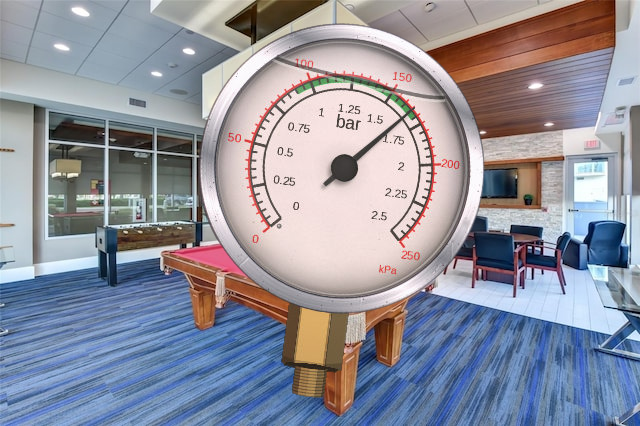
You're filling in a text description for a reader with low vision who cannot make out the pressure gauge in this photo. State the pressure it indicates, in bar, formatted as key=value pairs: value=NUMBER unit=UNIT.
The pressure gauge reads value=1.65 unit=bar
